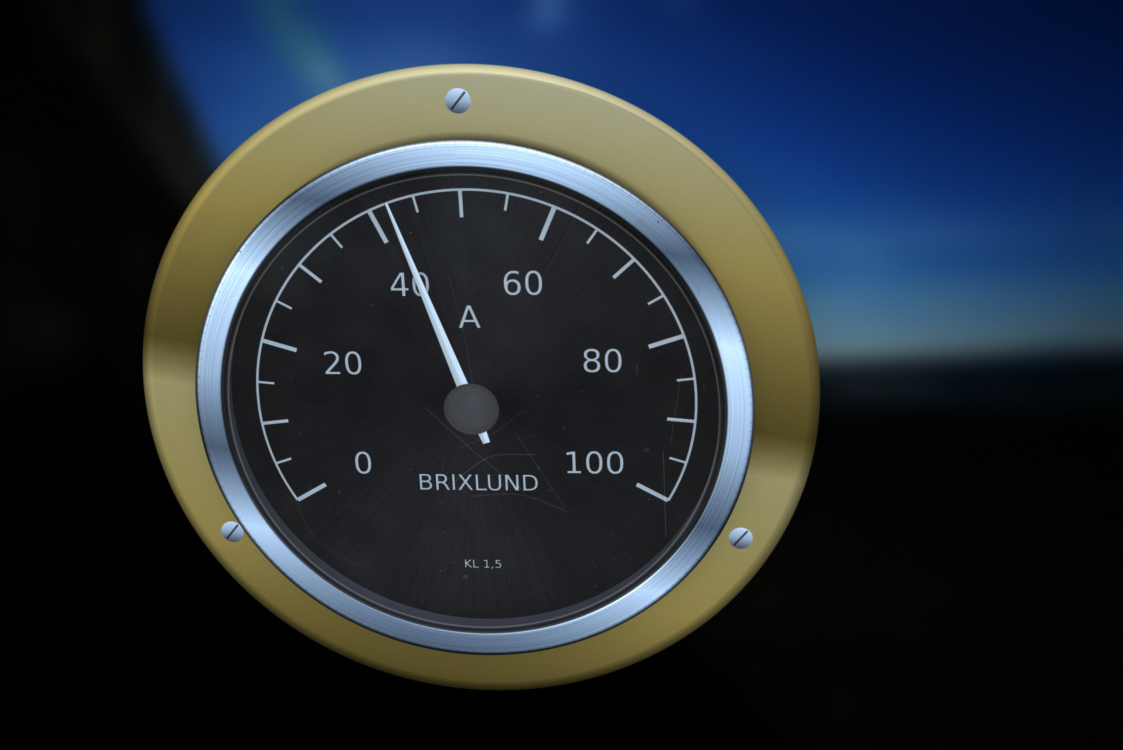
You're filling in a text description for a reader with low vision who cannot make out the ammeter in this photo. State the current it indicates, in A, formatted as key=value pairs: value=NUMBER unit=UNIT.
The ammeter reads value=42.5 unit=A
